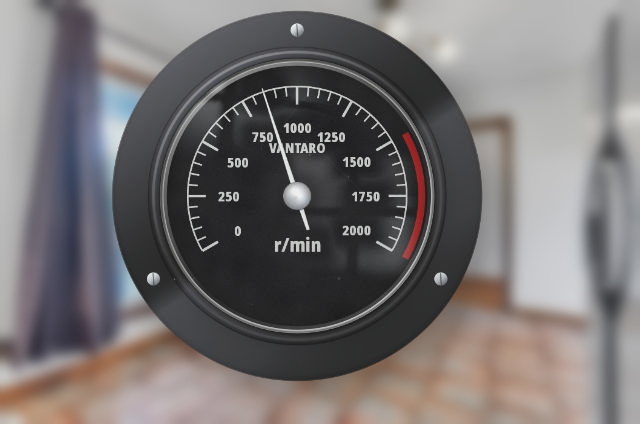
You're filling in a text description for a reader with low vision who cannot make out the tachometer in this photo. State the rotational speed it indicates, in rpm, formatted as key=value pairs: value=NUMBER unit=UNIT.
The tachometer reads value=850 unit=rpm
